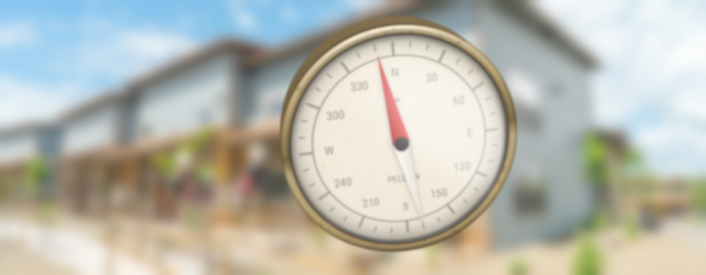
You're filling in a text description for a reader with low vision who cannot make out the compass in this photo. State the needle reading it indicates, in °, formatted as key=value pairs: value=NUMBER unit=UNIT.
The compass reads value=350 unit=°
